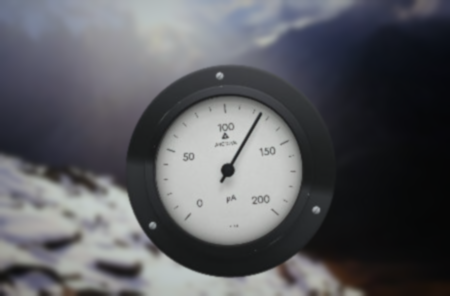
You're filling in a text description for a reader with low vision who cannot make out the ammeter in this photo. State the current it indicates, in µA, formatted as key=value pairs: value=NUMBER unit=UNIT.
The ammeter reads value=125 unit=µA
